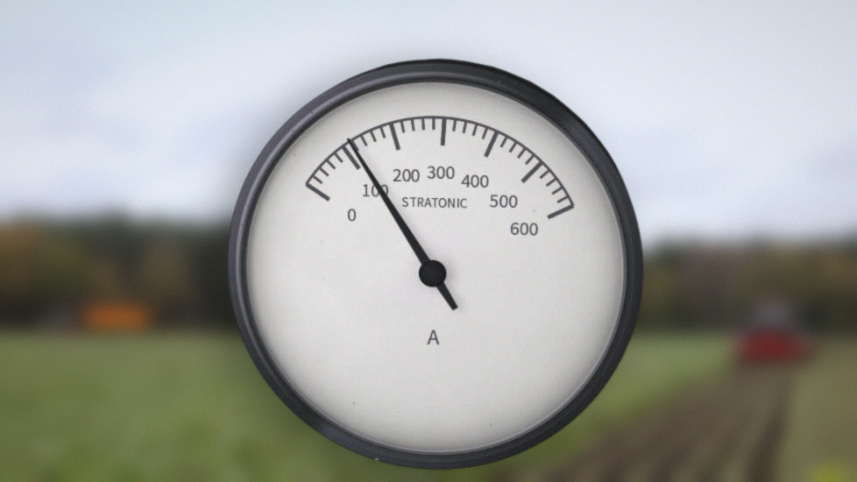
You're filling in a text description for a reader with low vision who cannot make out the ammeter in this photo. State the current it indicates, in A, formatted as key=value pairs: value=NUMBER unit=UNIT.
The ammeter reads value=120 unit=A
